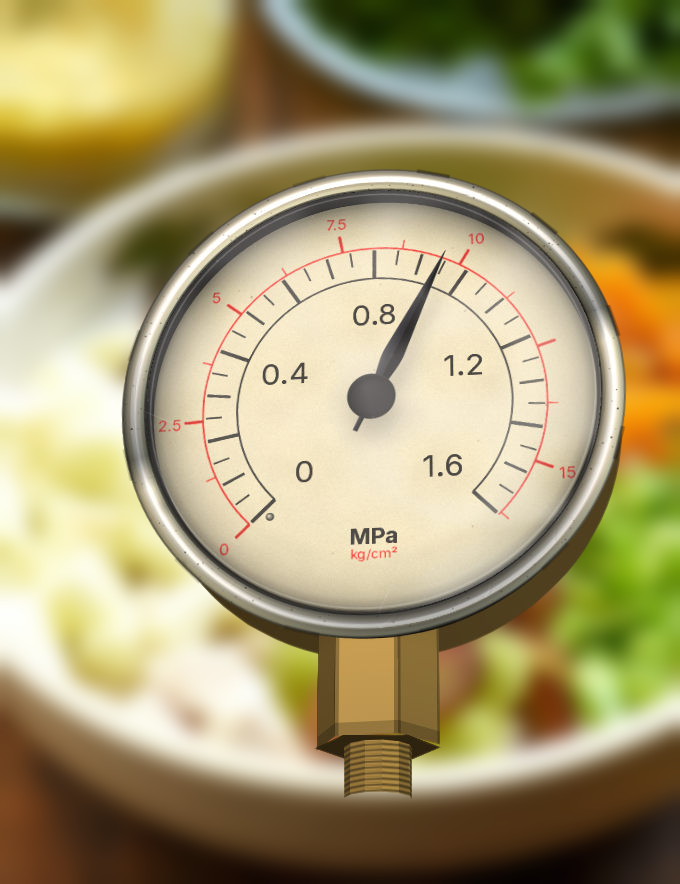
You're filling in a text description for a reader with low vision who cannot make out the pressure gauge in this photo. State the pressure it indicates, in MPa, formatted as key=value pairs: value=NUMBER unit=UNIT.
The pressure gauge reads value=0.95 unit=MPa
